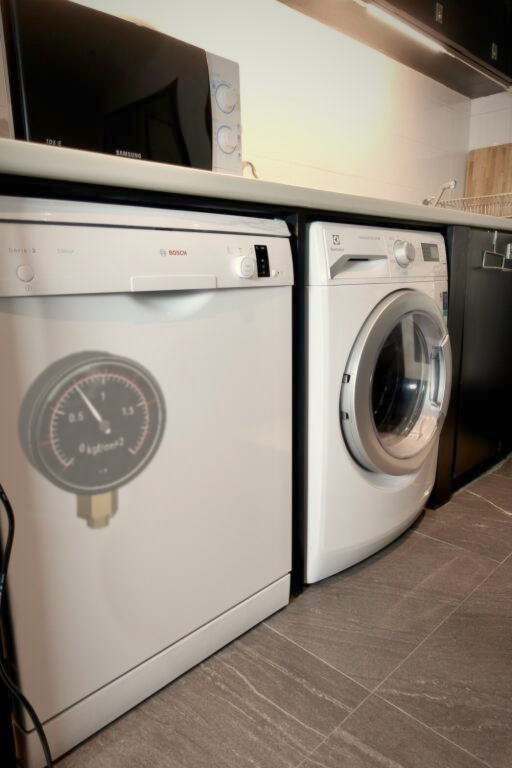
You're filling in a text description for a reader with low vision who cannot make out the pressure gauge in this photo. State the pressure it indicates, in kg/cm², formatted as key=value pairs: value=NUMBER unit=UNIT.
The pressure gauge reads value=0.75 unit=kg/cm²
